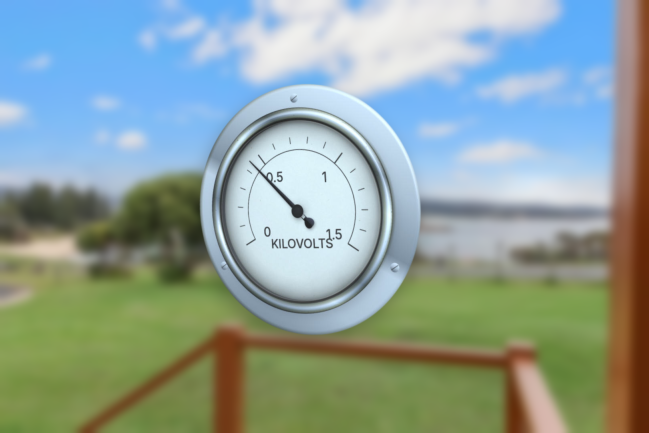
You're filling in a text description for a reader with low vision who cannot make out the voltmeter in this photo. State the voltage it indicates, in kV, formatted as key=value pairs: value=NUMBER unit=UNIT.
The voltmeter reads value=0.45 unit=kV
